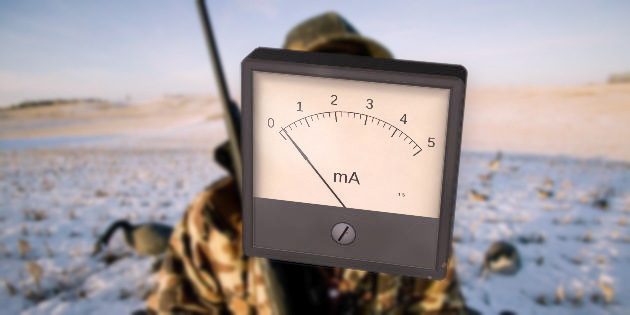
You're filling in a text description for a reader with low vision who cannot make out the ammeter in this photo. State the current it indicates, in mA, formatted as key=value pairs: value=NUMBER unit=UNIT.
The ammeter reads value=0.2 unit=mA
